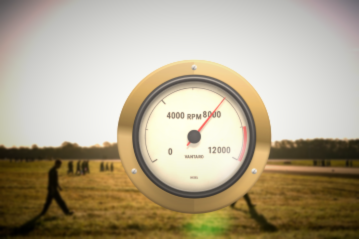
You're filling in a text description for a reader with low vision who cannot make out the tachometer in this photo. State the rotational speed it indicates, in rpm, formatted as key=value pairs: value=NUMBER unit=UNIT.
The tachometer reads value=8000 unit=rpm
